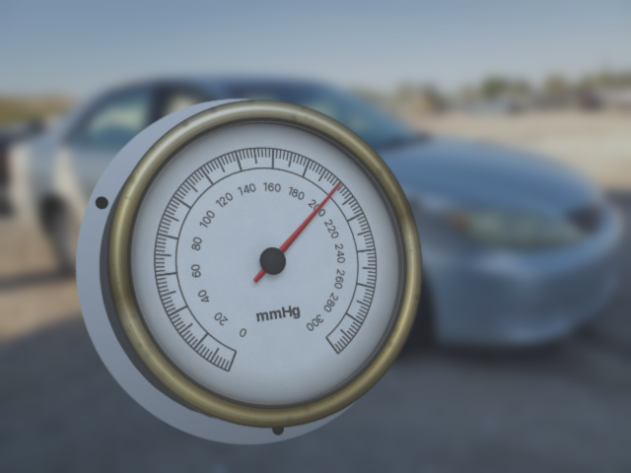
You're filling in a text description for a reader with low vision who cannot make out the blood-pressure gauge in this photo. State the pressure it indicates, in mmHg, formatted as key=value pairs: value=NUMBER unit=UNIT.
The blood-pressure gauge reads value=200 unit=mmHg
